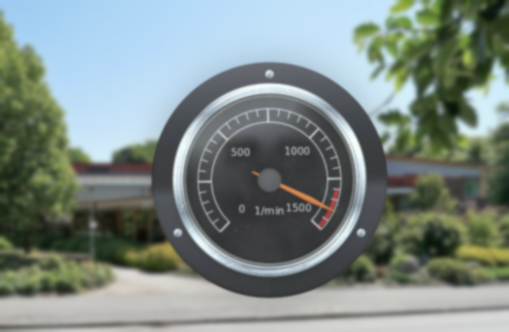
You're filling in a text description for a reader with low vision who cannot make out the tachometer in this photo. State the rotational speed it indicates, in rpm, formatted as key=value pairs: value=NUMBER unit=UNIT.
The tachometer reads value=1400 unit=rpm
